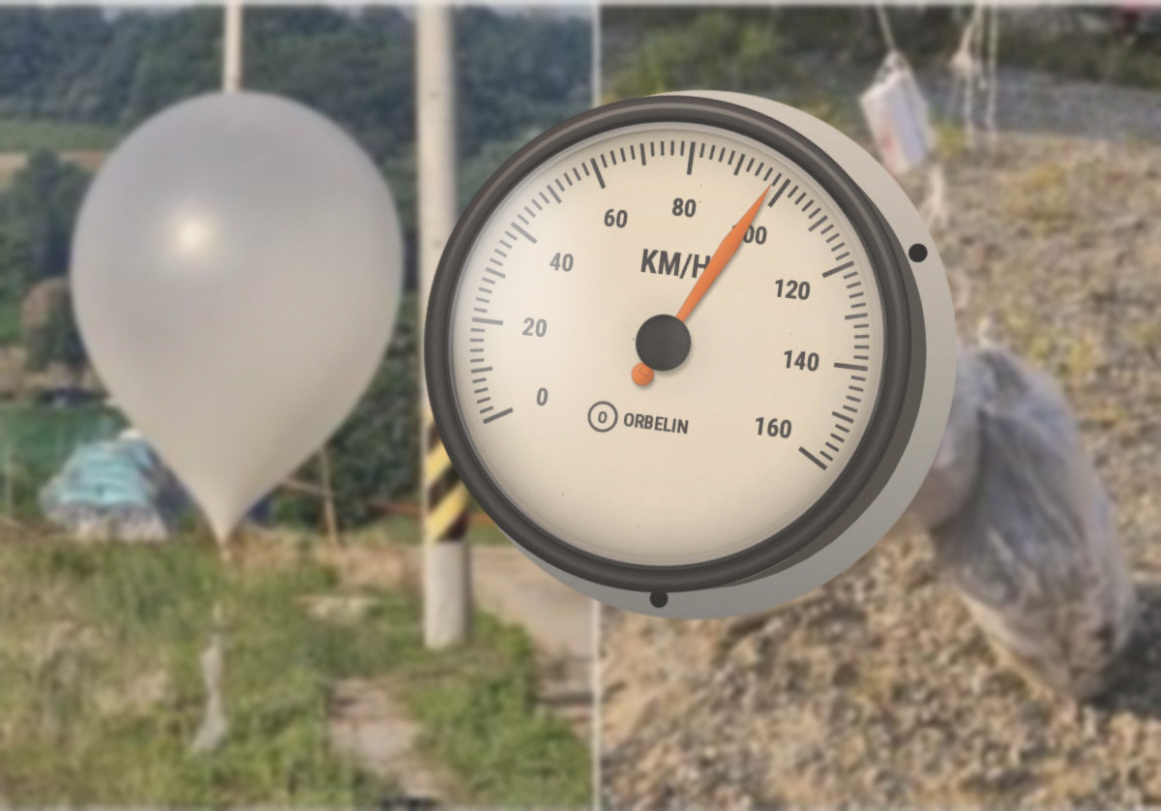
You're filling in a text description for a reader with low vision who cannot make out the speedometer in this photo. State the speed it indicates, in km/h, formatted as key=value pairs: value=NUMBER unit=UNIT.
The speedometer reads value=98 unit=km/h
